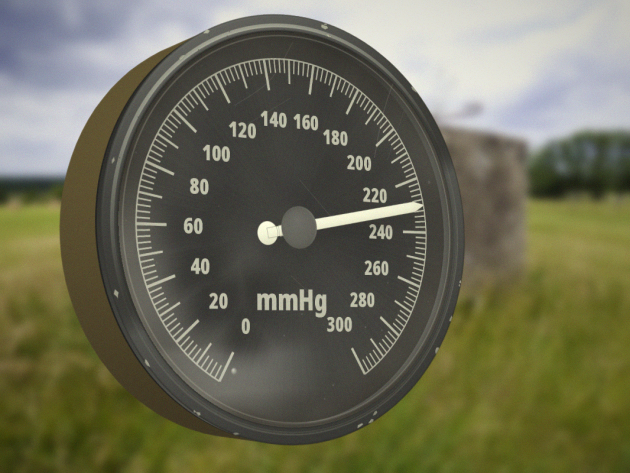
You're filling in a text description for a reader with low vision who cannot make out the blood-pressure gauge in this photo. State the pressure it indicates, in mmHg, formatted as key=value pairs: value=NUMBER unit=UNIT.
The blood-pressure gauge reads value=230 unit=mmHg
